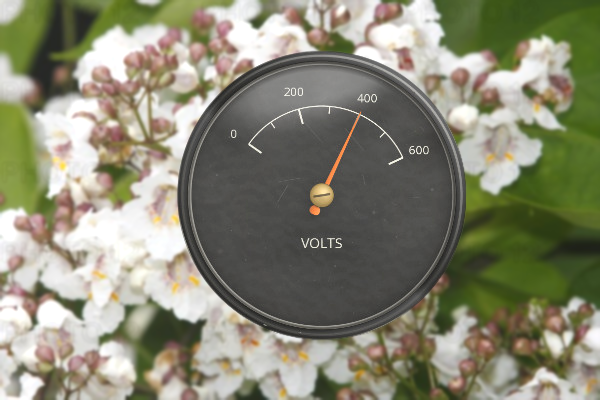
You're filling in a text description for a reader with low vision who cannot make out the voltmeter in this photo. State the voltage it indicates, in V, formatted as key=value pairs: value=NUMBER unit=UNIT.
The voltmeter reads value=400 unit=V
